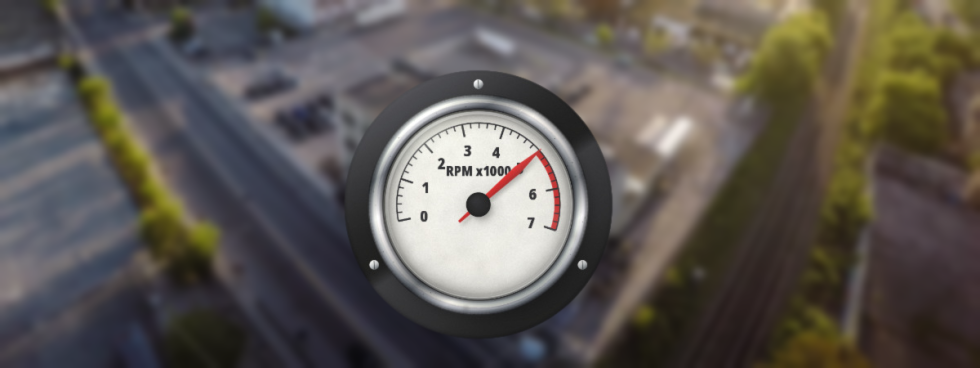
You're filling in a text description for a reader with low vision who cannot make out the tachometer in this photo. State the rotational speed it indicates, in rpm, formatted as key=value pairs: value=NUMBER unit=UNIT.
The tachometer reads value=5000 unit=rpm
